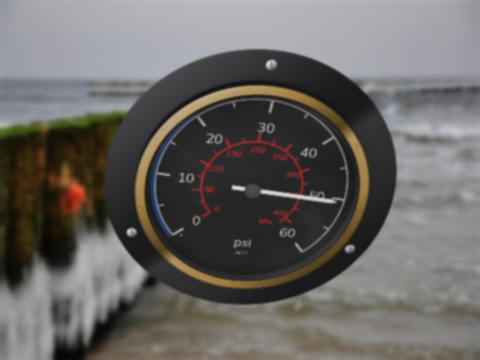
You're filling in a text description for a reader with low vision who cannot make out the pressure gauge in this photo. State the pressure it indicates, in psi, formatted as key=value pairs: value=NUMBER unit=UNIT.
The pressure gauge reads value=50 unit=psi
